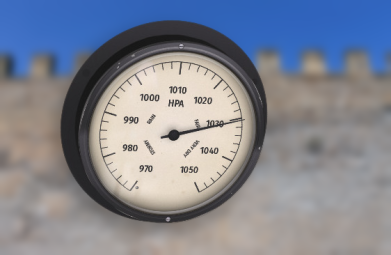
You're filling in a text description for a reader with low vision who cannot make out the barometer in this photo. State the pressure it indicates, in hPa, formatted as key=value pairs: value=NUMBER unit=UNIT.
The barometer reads value=1030 unit=hPa
